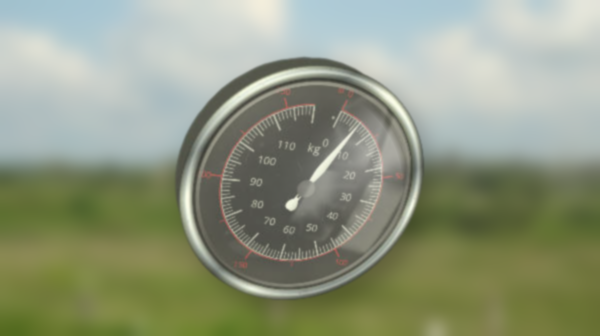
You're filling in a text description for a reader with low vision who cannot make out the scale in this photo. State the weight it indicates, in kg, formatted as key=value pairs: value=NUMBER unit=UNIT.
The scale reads value=5 unit=kg
